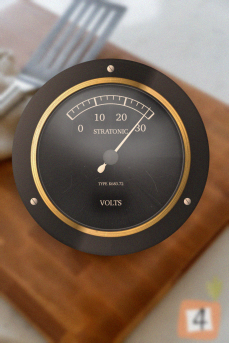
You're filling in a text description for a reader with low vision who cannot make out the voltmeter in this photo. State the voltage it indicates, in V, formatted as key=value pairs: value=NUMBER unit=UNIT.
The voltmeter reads value=28 unit=V
